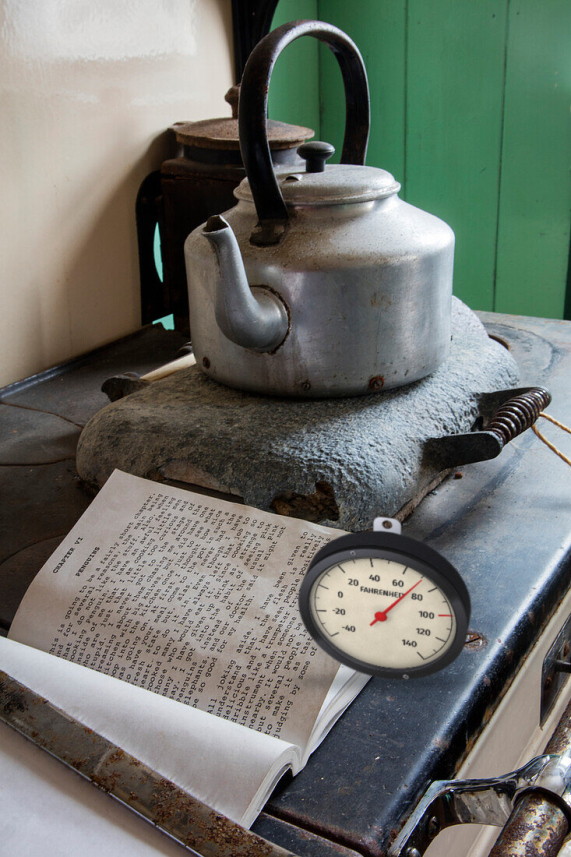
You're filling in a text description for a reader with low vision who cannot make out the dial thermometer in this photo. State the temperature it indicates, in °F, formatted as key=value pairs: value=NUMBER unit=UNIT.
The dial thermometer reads value=70 unit=°F
